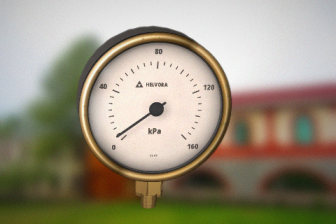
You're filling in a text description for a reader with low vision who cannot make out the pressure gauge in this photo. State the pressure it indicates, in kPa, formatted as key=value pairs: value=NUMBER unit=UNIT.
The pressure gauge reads value=5 unit=kPa
